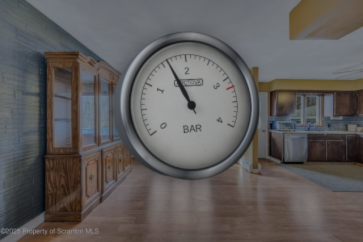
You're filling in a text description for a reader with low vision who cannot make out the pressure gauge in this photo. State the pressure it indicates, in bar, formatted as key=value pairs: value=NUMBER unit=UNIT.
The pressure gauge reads value=1.6 unit=bar
